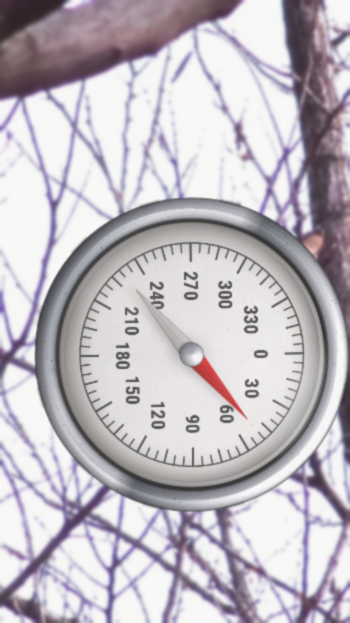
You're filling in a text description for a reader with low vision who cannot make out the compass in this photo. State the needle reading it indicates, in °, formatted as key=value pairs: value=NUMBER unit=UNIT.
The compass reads value=50 unit=°
